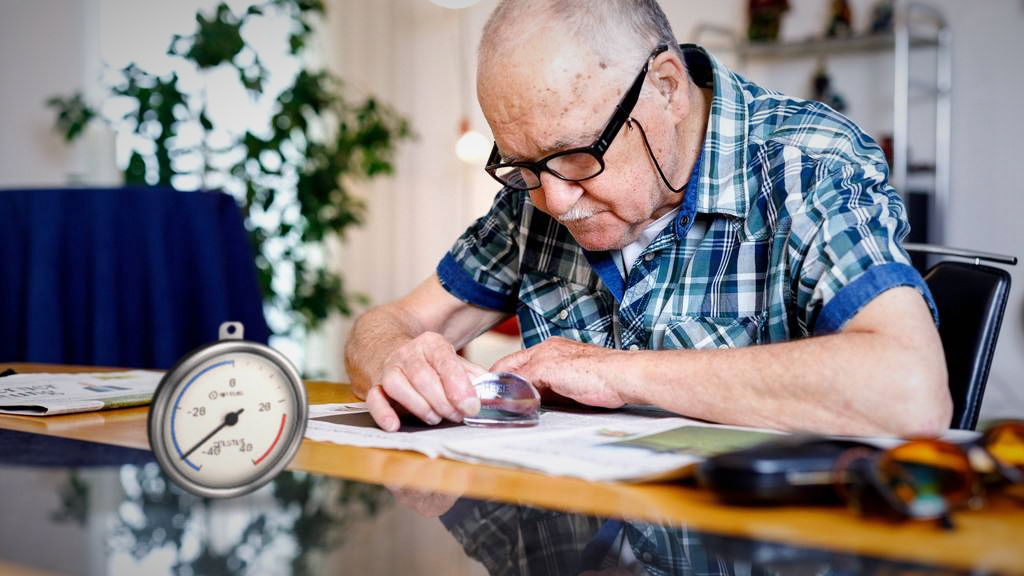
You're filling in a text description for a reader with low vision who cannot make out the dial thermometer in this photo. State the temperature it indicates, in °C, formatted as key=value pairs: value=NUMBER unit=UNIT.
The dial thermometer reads value=-34 unit=°C
